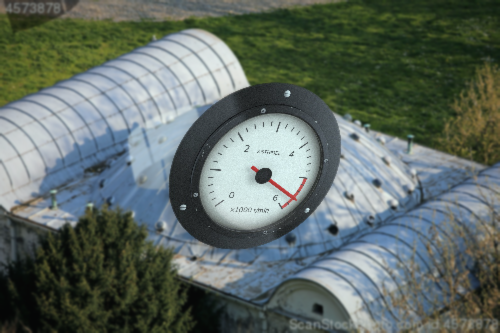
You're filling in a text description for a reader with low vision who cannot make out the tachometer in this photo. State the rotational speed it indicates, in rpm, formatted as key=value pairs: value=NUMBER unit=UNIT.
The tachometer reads value=5600 unit=rpm
